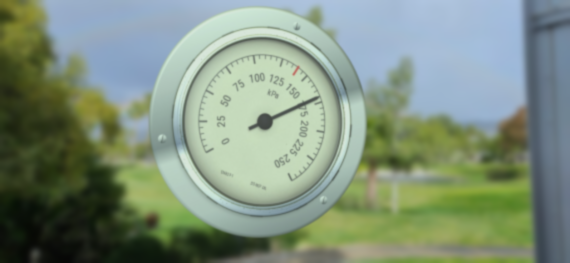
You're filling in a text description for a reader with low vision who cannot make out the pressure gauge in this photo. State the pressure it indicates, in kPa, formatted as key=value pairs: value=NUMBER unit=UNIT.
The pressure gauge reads value=170 unit=kPa
